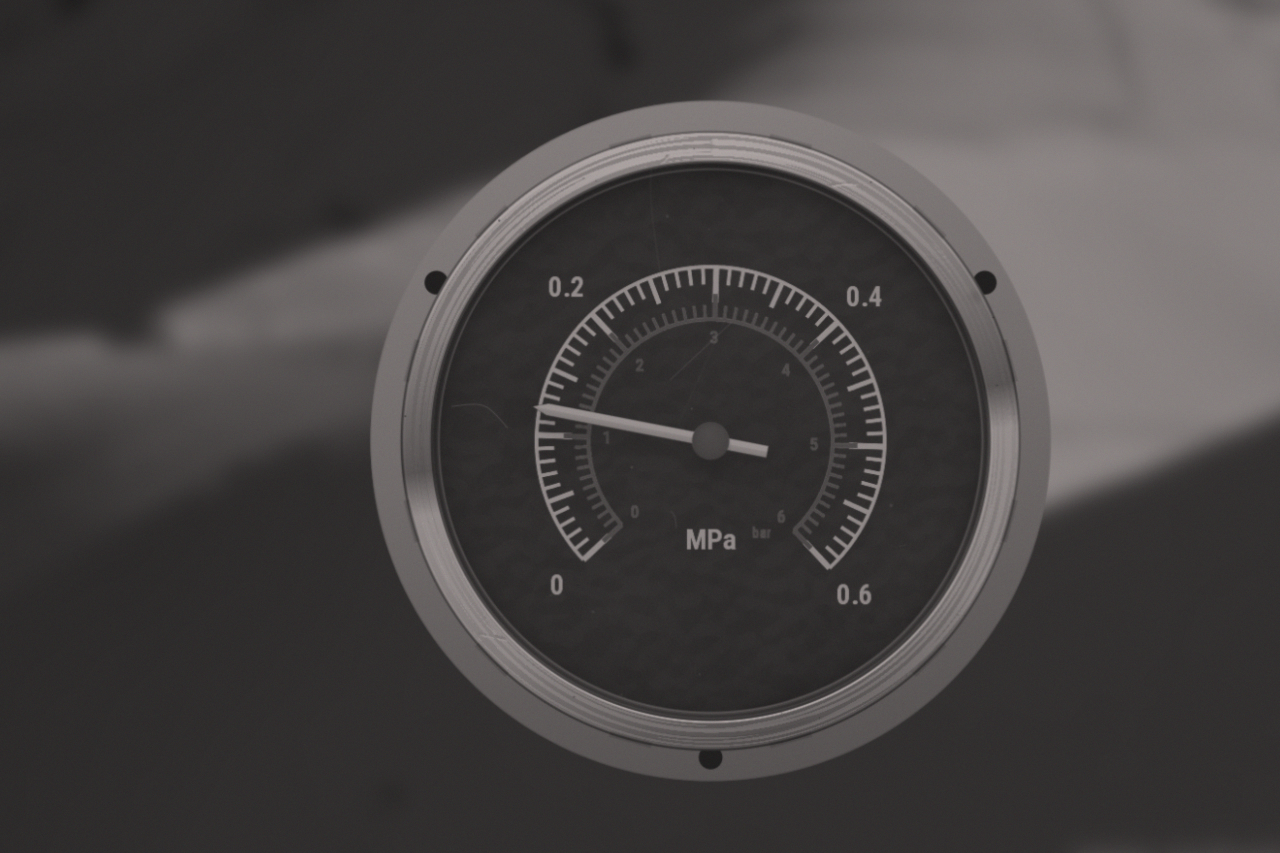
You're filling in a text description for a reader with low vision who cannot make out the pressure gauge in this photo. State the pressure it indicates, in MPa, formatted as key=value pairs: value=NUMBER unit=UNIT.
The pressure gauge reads value=0.12 unit=MPa
